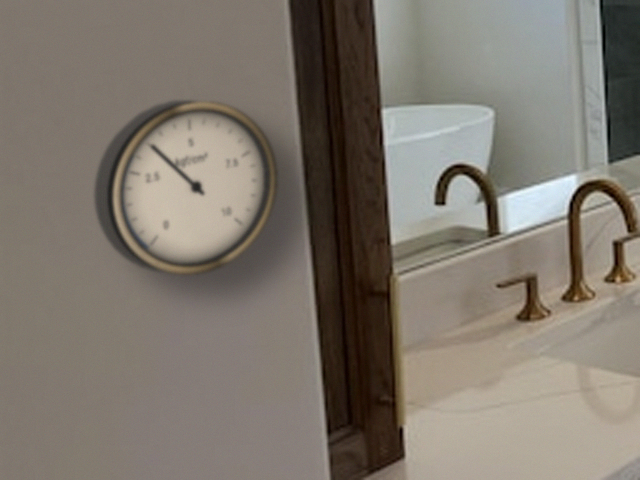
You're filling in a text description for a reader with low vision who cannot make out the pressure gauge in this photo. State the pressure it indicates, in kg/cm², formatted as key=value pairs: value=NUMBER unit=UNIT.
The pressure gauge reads value=3.5 unit=kg/cm²
